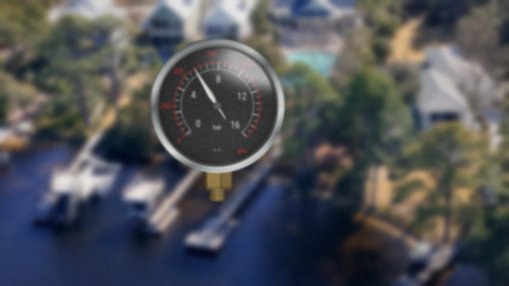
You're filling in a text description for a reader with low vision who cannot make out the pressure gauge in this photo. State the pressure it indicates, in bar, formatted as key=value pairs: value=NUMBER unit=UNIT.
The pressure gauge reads value=6 unit=bar
